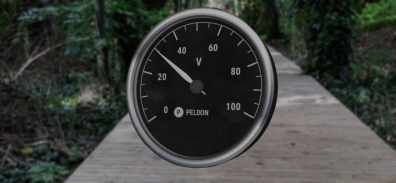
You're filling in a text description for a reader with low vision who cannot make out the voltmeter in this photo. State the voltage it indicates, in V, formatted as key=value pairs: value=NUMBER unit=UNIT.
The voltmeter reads value=30 unit=V
